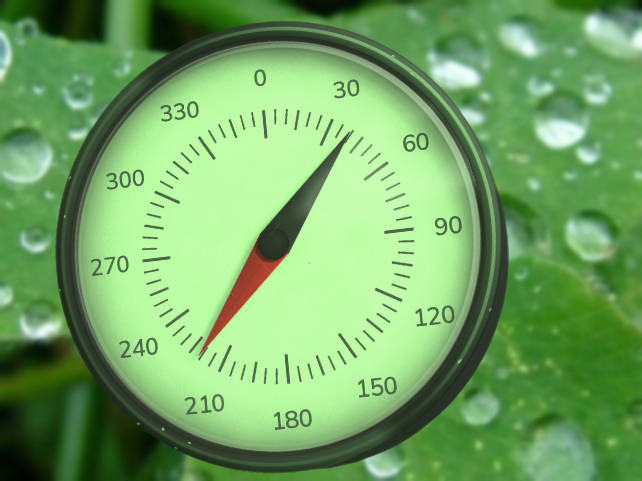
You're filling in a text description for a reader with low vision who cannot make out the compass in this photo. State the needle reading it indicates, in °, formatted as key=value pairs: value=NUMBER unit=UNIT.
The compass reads value=220 unit=°
